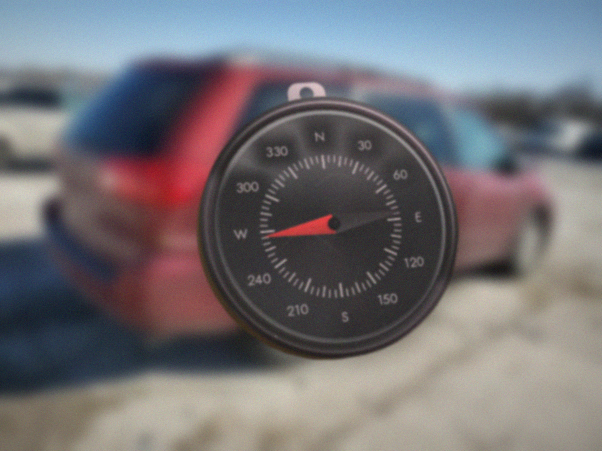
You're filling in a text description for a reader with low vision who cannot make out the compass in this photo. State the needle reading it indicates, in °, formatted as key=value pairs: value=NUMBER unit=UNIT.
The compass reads value=265 unit=°
